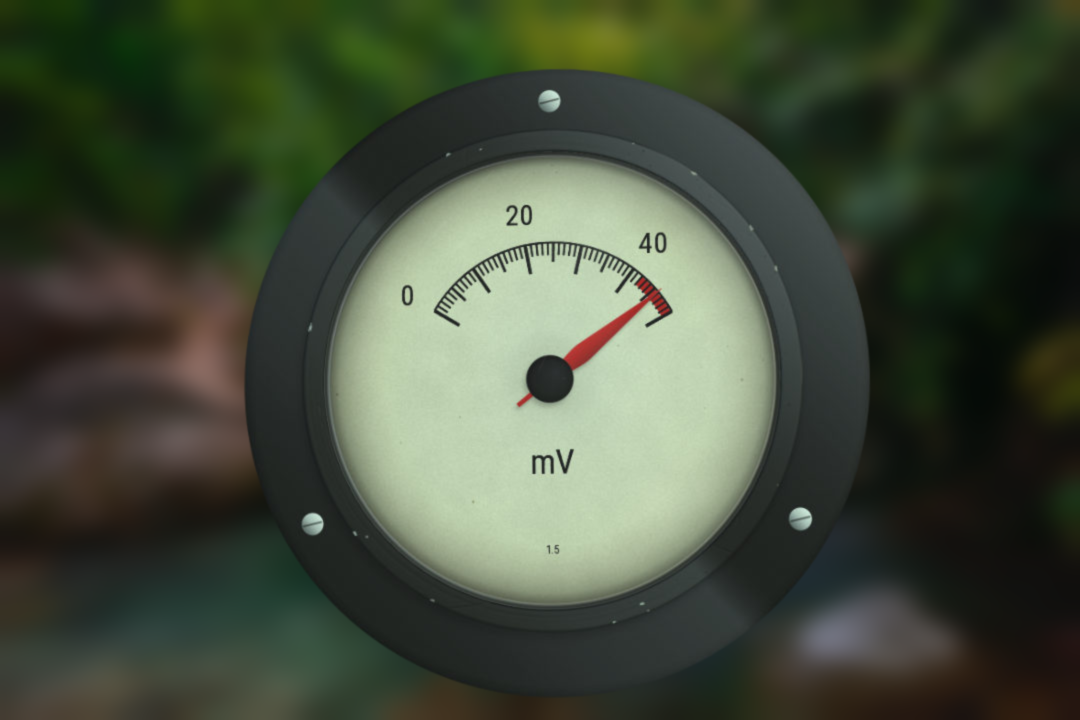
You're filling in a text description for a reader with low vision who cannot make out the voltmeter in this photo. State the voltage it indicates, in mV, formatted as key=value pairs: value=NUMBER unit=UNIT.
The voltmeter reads value=46 unit=mV
